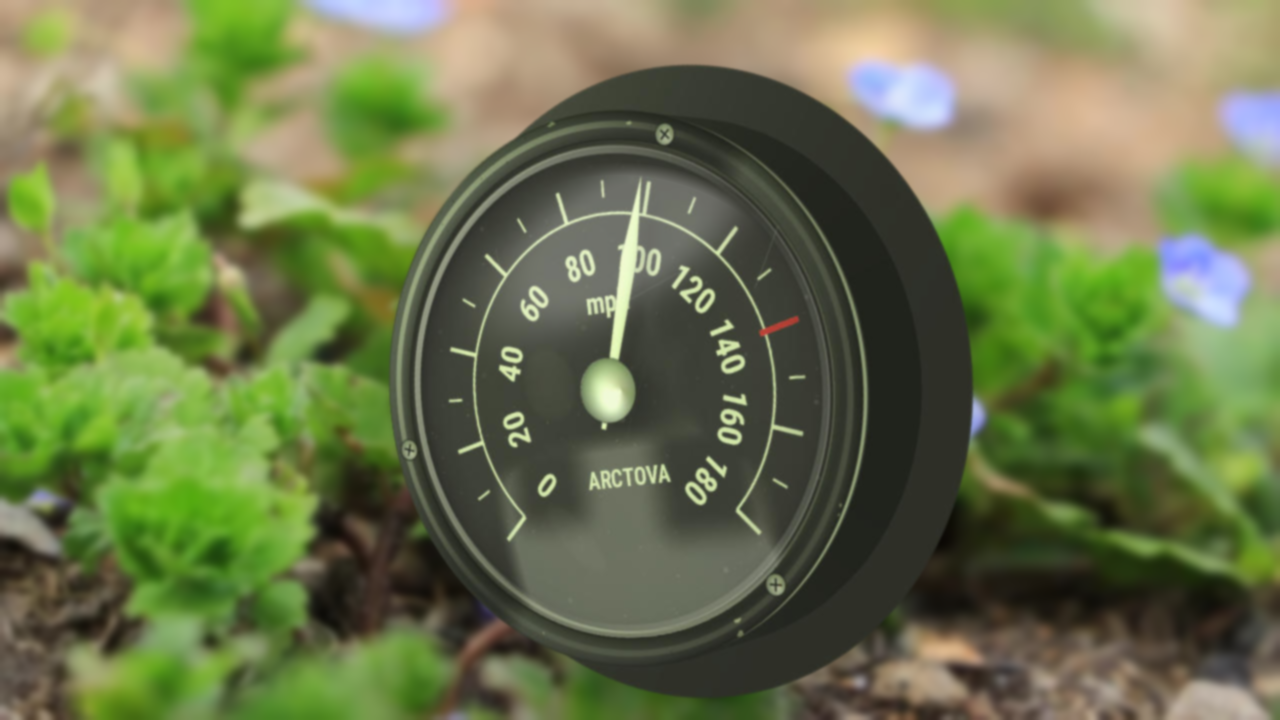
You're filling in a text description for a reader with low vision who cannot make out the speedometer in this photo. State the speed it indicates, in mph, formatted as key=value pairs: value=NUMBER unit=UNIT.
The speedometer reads value=100 unit=mph
